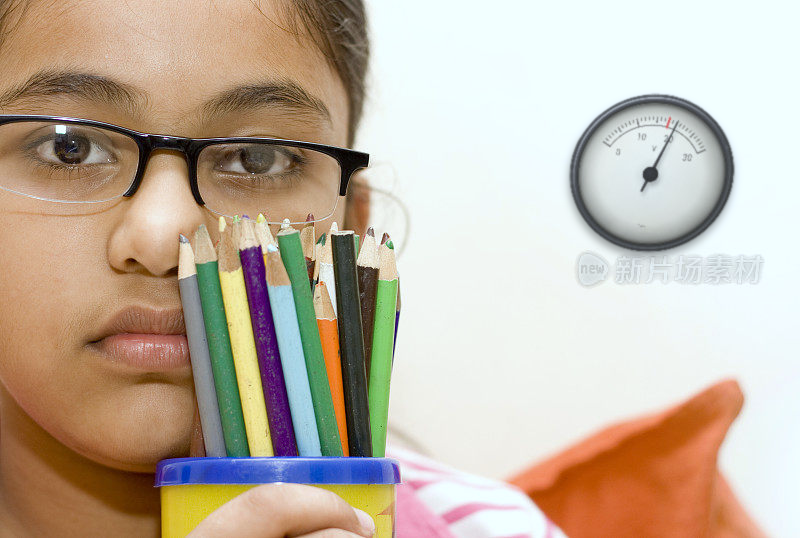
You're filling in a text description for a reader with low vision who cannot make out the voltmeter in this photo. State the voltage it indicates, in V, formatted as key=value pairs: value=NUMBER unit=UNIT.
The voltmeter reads value=20 unit=V
